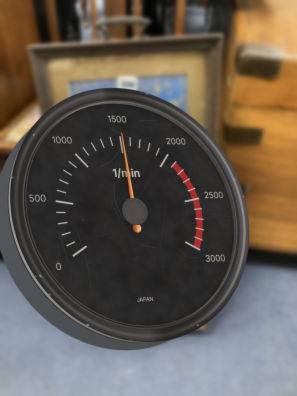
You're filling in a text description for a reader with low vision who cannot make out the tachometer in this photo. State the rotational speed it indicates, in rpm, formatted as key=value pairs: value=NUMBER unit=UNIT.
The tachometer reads value=1500 unit=rpm
